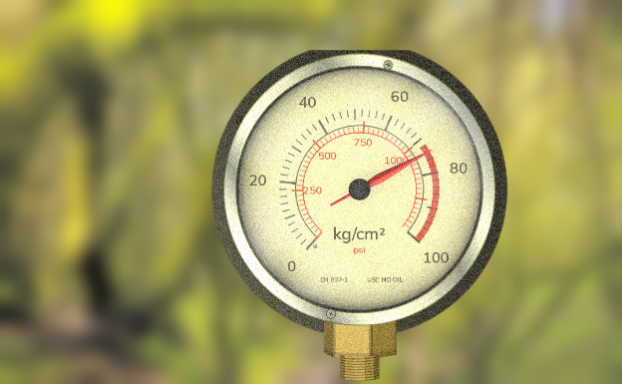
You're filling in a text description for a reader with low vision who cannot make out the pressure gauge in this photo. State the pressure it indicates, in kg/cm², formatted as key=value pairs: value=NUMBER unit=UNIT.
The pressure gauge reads value=74 unit=kg/cm²
